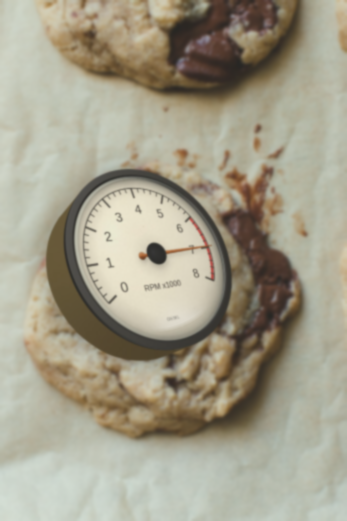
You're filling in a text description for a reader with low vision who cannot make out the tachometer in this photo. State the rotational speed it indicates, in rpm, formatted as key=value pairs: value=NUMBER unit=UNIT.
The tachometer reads value=7000 unit=rpm
